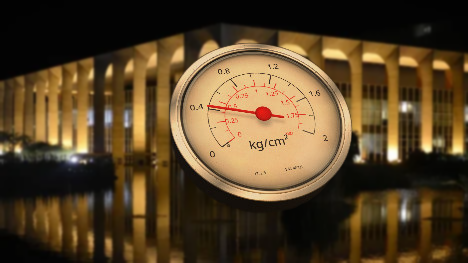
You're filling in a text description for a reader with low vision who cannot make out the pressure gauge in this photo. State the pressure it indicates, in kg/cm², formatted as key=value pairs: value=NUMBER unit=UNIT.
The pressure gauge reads value=0.4 unit=kg/cm²
